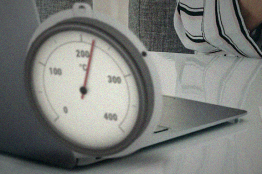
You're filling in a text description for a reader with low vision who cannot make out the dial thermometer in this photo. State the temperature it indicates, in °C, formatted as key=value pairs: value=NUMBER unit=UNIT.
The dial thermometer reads value=225 unit=°C
